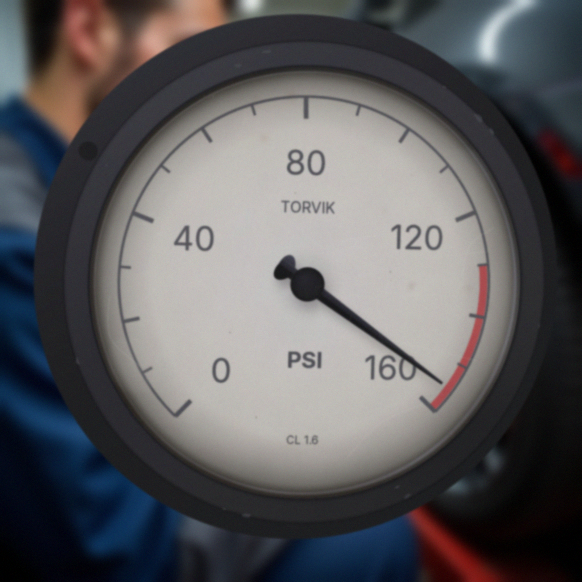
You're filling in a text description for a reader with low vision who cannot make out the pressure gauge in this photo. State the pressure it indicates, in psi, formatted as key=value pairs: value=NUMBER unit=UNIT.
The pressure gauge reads value=155 unit=psi
